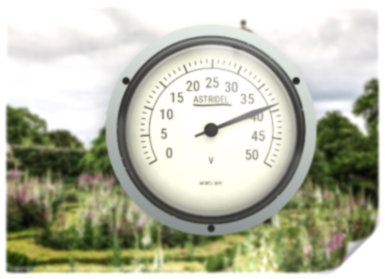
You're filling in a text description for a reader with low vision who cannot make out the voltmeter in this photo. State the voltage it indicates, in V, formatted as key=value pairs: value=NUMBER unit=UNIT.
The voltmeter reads value=39 unit=V
